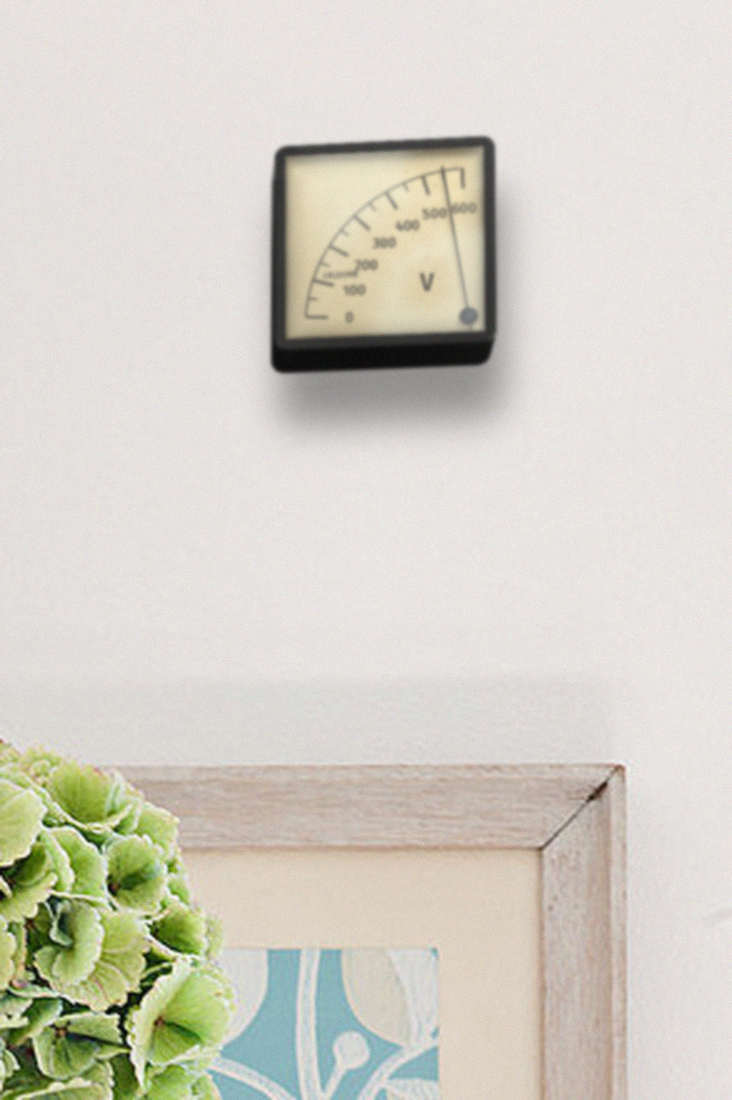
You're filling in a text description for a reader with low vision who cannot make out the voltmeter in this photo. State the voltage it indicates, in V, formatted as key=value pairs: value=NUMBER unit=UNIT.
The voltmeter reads value=550 unit=V
